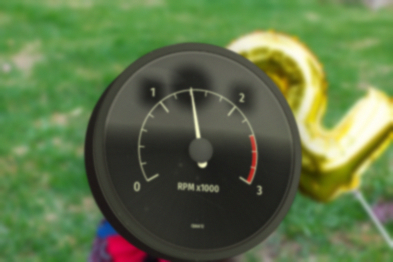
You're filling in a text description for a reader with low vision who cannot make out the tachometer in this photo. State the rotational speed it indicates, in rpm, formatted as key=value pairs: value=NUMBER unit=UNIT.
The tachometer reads value=1400 unit=rpm
